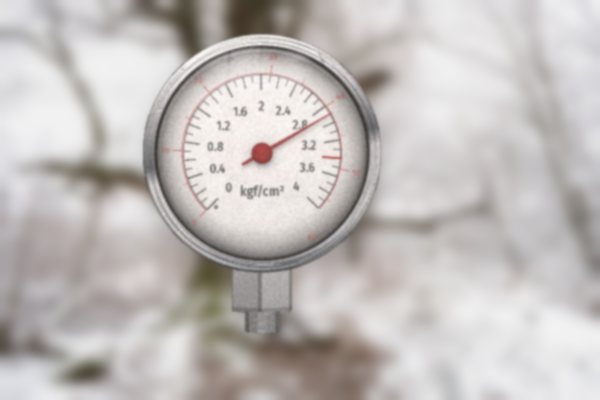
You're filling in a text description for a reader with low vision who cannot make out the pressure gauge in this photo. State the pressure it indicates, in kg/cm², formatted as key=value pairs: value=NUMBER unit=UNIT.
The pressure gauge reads value=2.9 unit=kg/cm²
